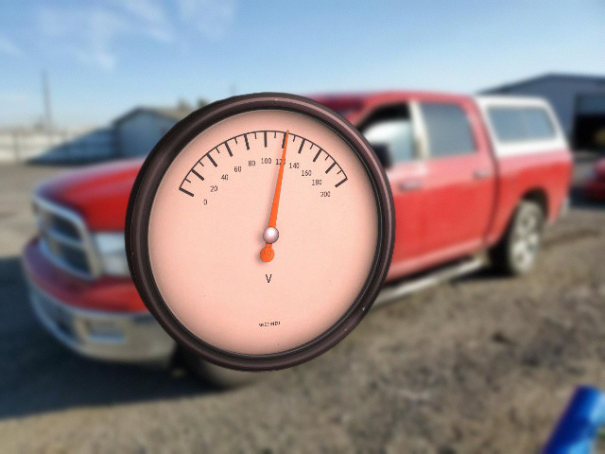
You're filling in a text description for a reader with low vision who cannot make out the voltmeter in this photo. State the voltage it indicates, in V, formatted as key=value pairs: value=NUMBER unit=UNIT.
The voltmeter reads value=120 unit=V
